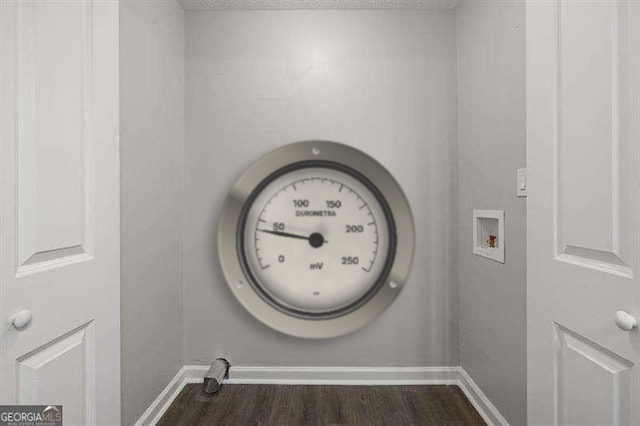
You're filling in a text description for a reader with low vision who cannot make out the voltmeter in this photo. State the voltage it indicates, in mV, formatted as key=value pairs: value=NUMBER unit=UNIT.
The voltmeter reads value=40 unit=mV
